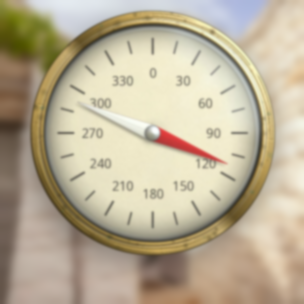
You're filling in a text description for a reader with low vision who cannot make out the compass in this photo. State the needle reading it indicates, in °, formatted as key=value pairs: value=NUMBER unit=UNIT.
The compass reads value=112.5 unit=°
